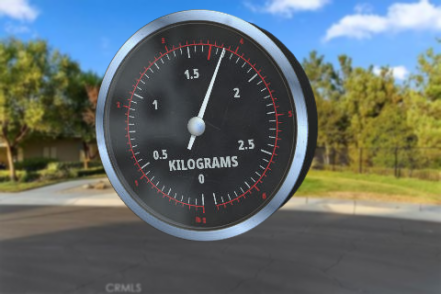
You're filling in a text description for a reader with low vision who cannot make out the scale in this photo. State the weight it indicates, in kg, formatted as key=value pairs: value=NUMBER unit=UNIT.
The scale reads value=1.75 unit=kg
